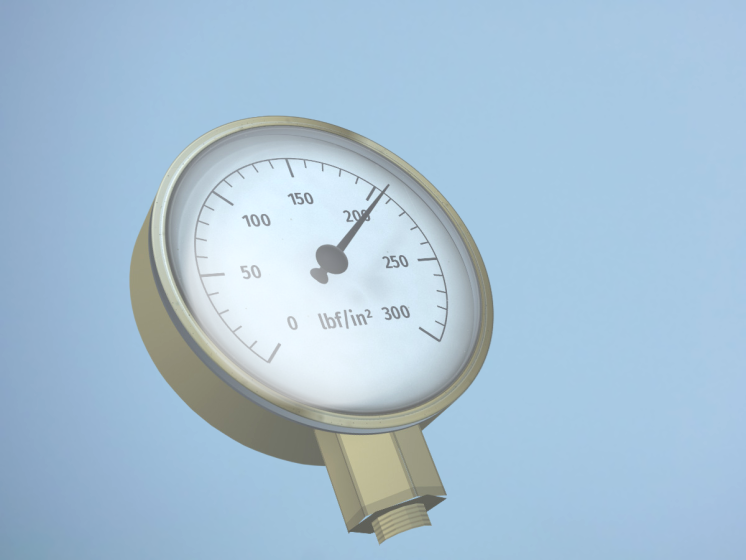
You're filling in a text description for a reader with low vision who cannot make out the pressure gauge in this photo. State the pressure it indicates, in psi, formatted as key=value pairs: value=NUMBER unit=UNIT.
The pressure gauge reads value=205 unit=psi
